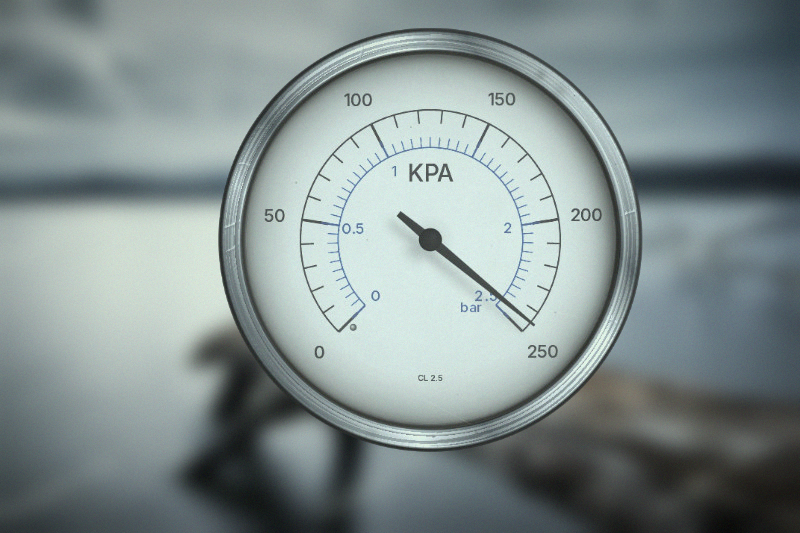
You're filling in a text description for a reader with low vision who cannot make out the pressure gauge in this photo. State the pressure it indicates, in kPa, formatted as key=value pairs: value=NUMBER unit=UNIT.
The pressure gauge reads value=245 unit=kPa
